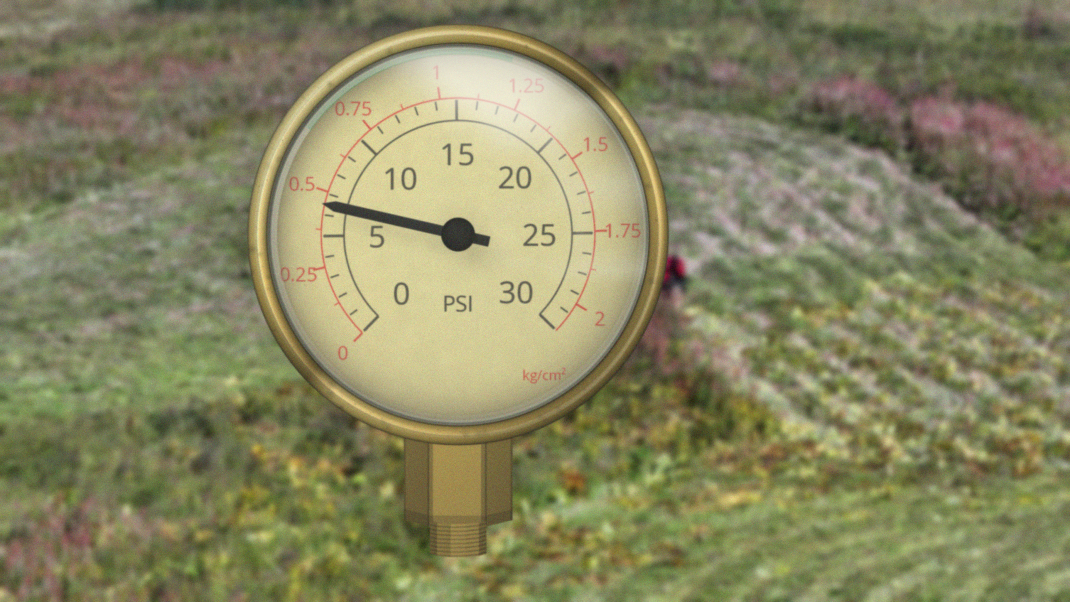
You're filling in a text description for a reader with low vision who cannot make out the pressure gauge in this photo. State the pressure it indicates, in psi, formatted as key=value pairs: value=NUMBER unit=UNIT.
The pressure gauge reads value=6.5 unit=psi
